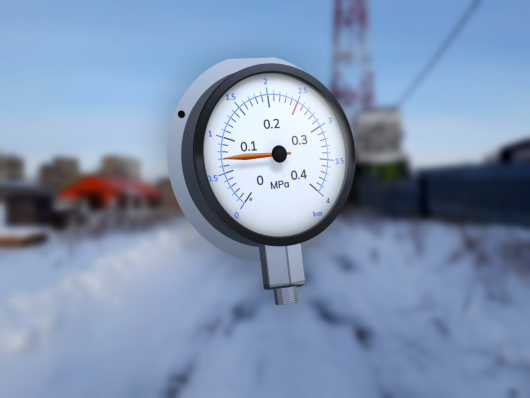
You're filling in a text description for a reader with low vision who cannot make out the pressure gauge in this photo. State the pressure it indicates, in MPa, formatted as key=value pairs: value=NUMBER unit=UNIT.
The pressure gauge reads value=0.07 unit=MPa
